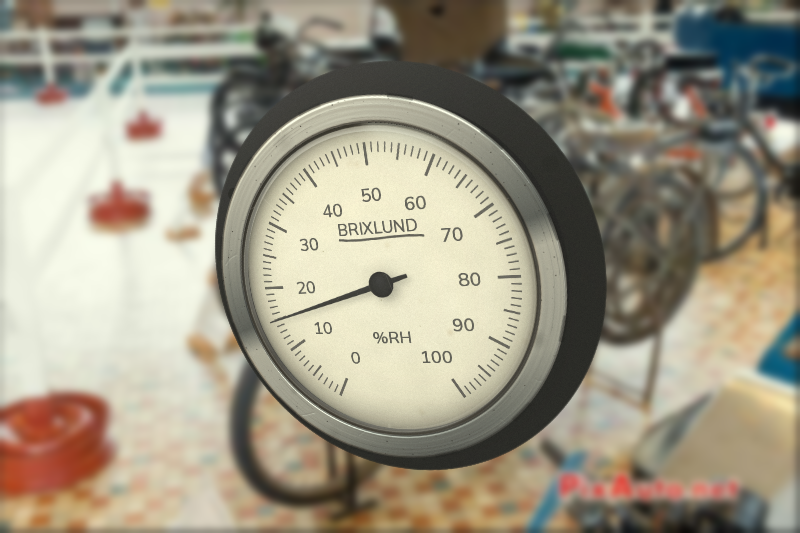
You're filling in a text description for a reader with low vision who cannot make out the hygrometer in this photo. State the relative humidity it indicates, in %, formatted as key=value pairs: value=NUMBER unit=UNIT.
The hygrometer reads value=15 unit=%
